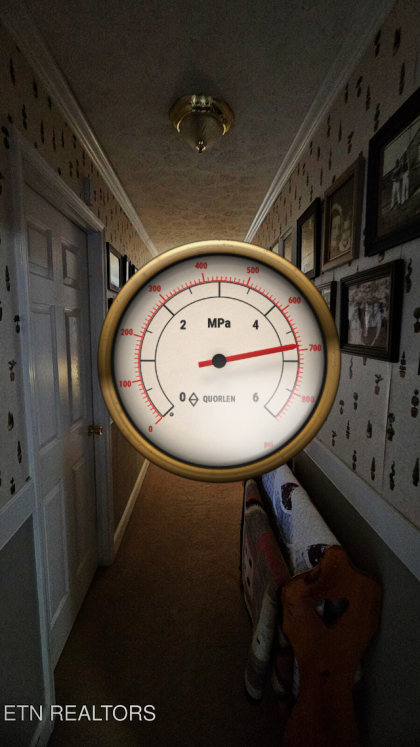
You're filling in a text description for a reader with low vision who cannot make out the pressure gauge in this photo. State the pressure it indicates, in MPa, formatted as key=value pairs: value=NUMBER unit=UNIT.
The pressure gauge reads value=4.75 unit=MPa
